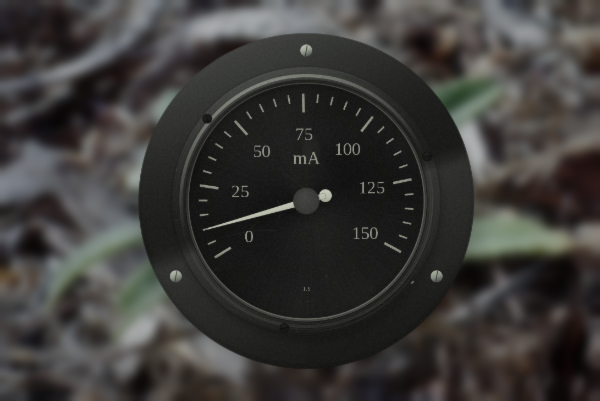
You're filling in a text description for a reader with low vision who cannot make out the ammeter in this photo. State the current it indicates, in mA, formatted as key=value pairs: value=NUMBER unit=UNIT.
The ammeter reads value=10 unit=mA
